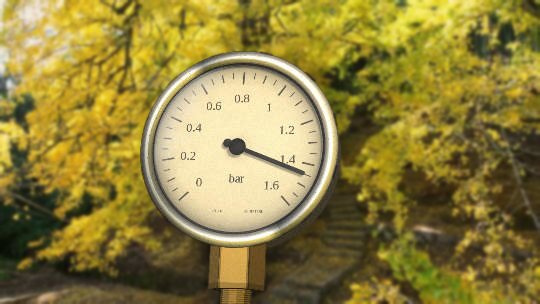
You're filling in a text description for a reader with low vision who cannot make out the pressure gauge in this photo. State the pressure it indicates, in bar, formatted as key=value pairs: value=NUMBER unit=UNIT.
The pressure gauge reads value=1.45 unit=bar
